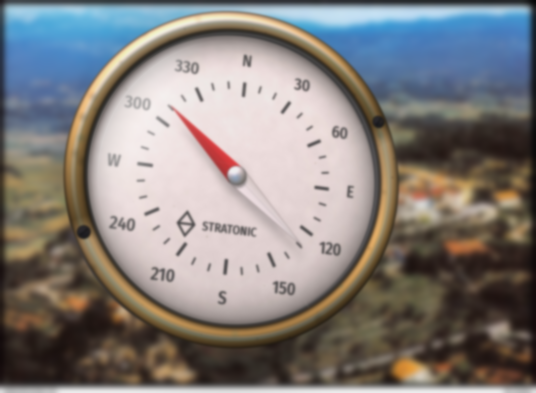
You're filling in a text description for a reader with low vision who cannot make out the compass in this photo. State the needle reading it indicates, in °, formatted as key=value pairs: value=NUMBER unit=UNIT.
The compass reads value=310 unit=°
